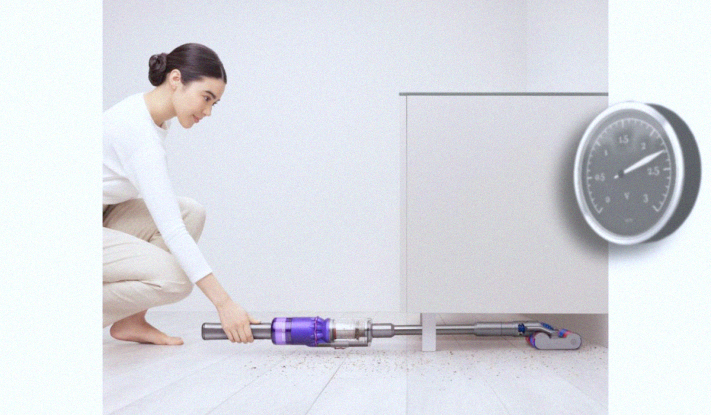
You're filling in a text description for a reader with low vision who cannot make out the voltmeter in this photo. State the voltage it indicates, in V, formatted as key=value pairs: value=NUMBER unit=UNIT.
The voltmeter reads value=2.3 unit=V
